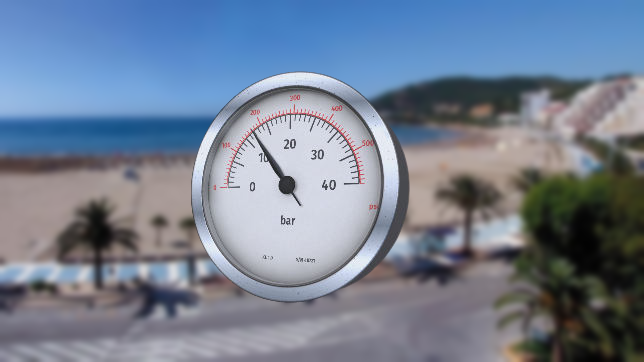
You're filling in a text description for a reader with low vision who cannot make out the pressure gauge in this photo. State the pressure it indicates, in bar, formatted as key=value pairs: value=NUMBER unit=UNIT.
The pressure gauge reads value=12 unit=bar
